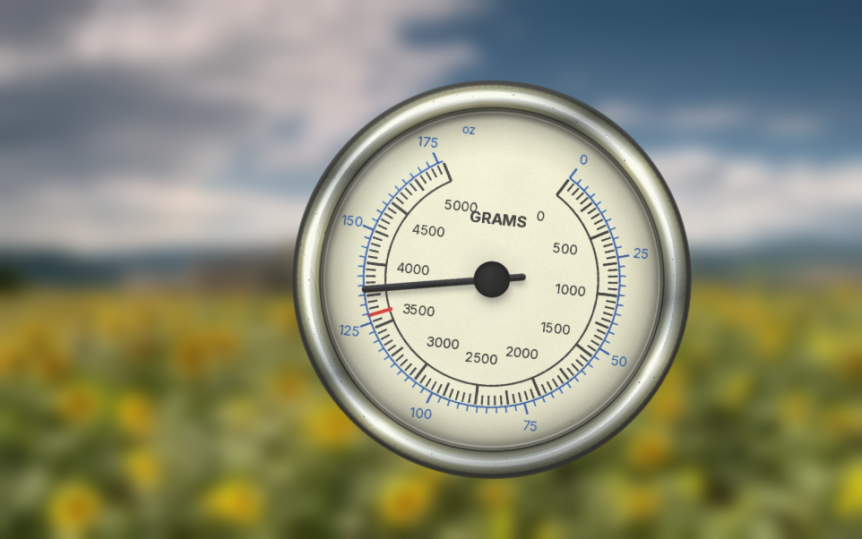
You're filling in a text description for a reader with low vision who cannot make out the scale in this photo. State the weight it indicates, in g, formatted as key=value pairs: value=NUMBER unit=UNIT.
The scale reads value=3800 unit=g
